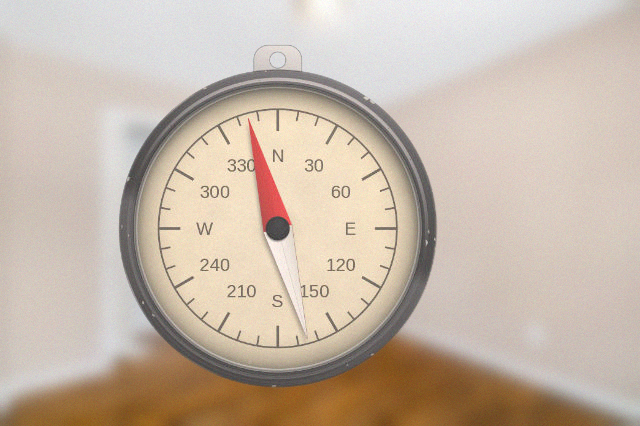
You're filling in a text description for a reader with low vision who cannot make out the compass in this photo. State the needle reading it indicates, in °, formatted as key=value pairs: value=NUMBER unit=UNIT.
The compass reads value=345 unit=°
